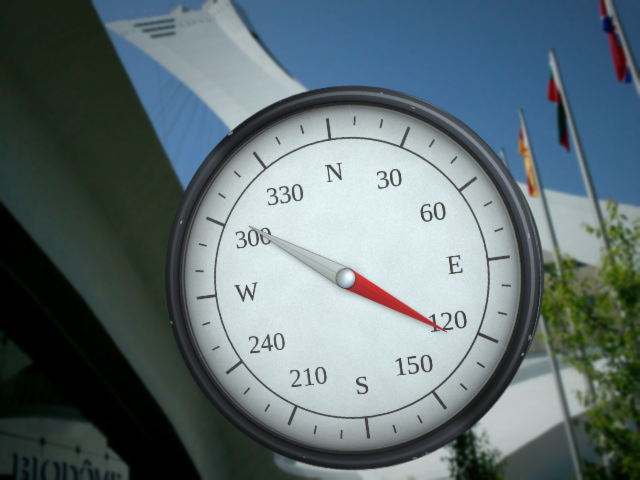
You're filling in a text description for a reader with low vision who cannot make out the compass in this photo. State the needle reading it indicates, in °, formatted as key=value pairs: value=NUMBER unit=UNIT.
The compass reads value=125 unit=°
